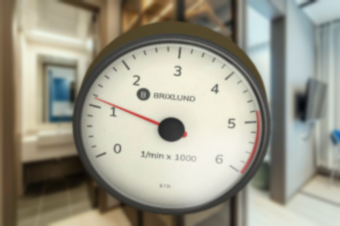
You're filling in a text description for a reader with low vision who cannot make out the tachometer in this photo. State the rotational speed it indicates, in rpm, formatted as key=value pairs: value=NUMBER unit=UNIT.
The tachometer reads value=1200 unit=rpm
